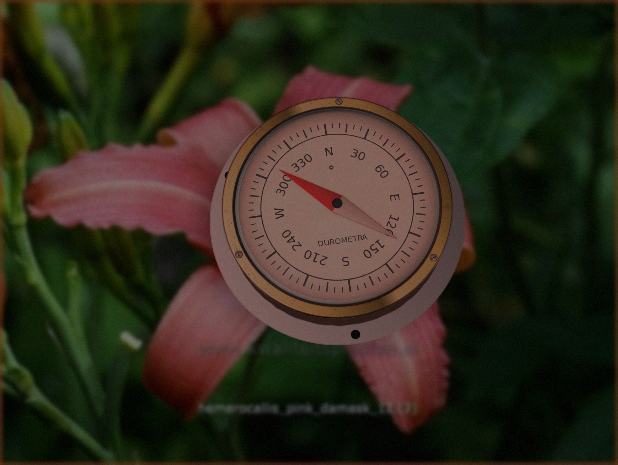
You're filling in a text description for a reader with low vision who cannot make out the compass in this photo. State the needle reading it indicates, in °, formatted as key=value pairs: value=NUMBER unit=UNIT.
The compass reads value=310 unit=°
